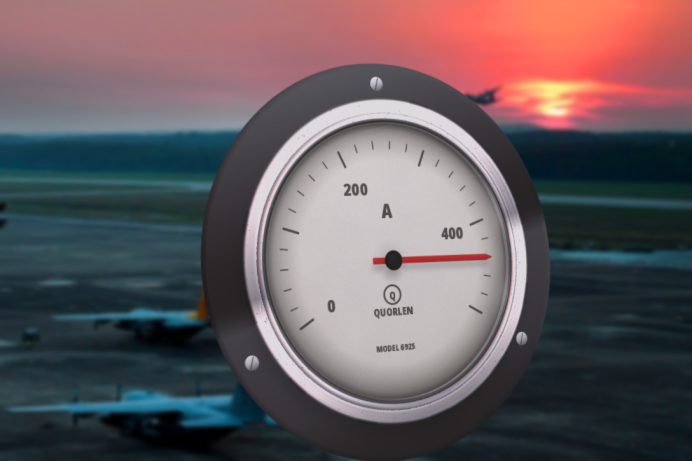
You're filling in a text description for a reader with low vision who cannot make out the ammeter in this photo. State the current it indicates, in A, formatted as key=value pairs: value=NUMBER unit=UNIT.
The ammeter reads value=440 unit=A
